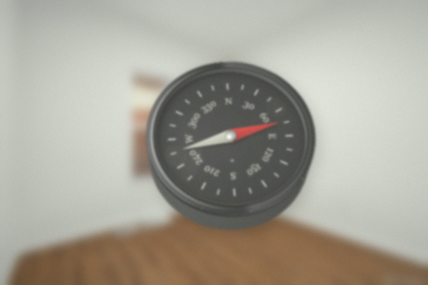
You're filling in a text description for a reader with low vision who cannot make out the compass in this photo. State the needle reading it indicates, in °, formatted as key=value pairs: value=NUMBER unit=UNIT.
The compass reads value=75 unit=°
